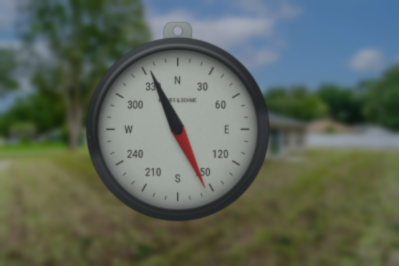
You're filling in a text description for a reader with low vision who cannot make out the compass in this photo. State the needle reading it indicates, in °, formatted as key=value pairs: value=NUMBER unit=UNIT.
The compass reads value=155 unit=°
